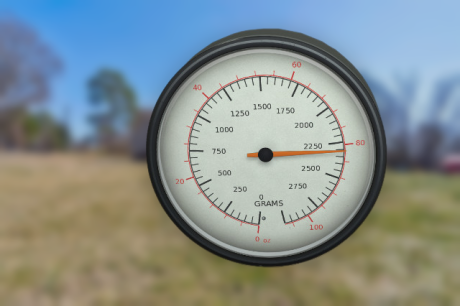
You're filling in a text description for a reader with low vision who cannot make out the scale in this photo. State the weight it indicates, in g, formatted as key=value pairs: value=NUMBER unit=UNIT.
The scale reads value=2300 unit=g
